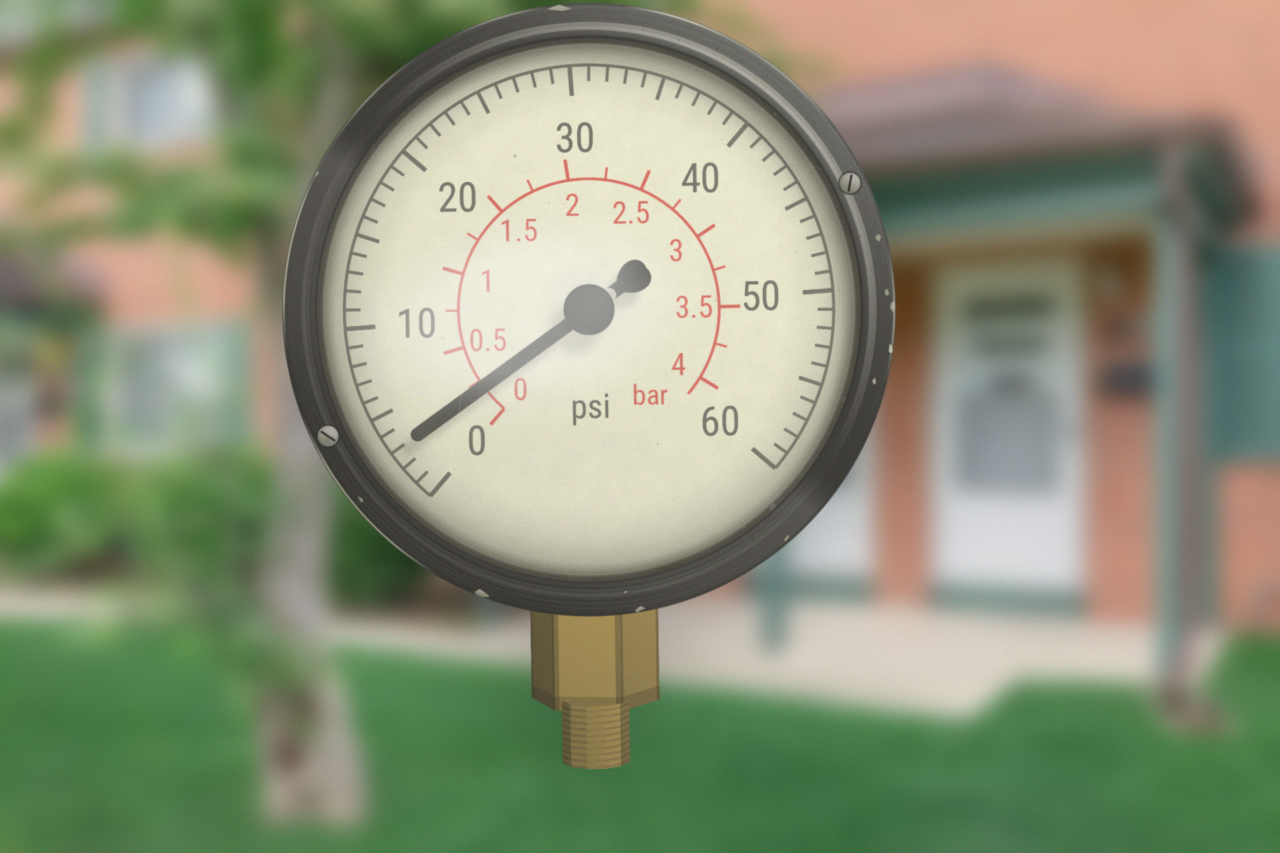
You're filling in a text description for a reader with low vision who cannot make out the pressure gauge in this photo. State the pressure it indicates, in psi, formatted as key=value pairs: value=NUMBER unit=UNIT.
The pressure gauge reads value=3 unit=psi
